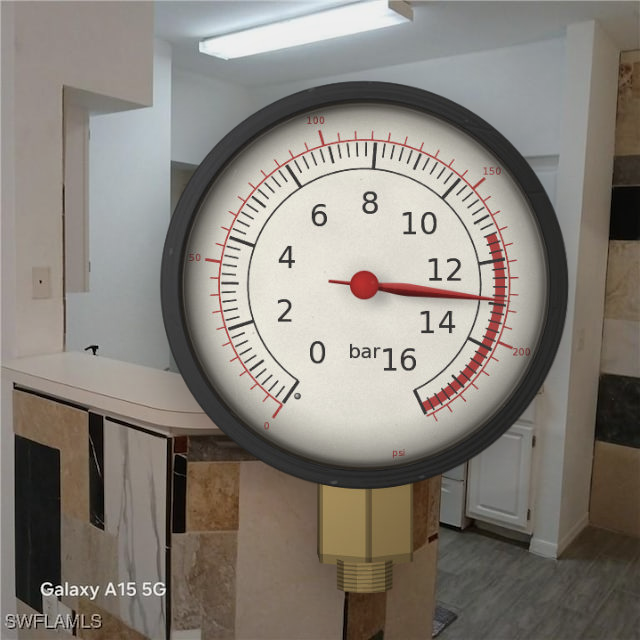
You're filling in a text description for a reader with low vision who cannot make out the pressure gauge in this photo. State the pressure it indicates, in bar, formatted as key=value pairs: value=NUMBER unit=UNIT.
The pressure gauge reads value=12.9 unit=bar
